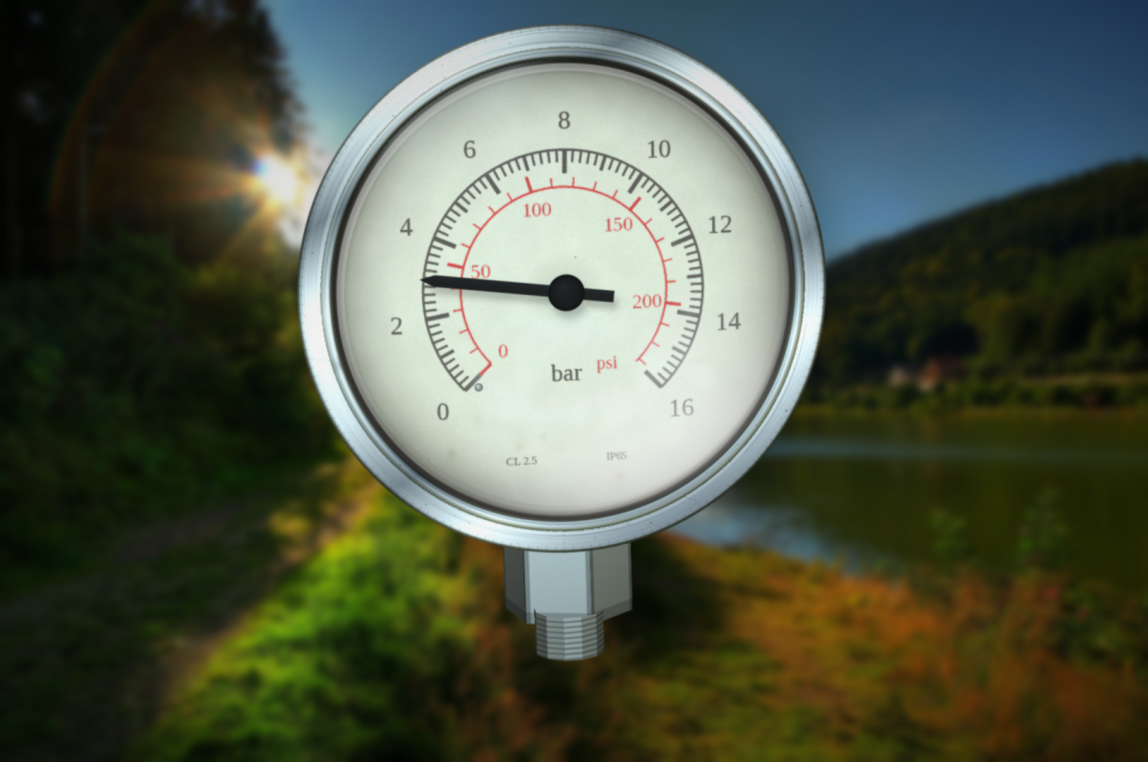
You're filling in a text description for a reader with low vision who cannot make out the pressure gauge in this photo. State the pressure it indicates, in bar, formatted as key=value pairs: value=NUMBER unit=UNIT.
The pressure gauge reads value=3 unit=bar
